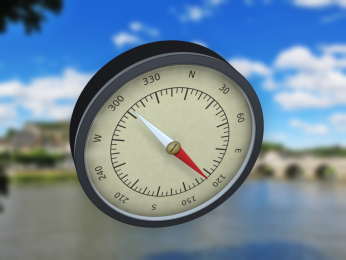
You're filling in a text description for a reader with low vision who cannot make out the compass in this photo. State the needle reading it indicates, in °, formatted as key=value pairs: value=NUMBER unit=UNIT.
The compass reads value=125 unit=°
